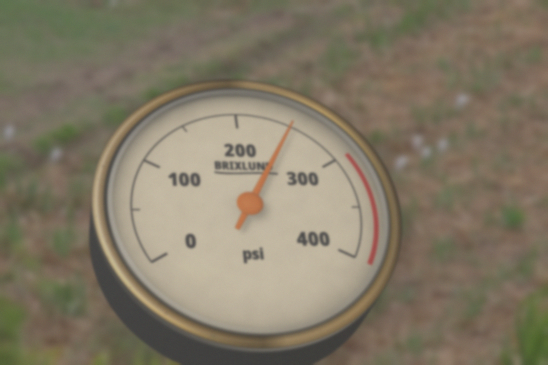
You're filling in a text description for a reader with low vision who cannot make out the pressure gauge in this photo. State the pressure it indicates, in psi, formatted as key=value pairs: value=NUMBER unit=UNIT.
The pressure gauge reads value=250 unit=psi
